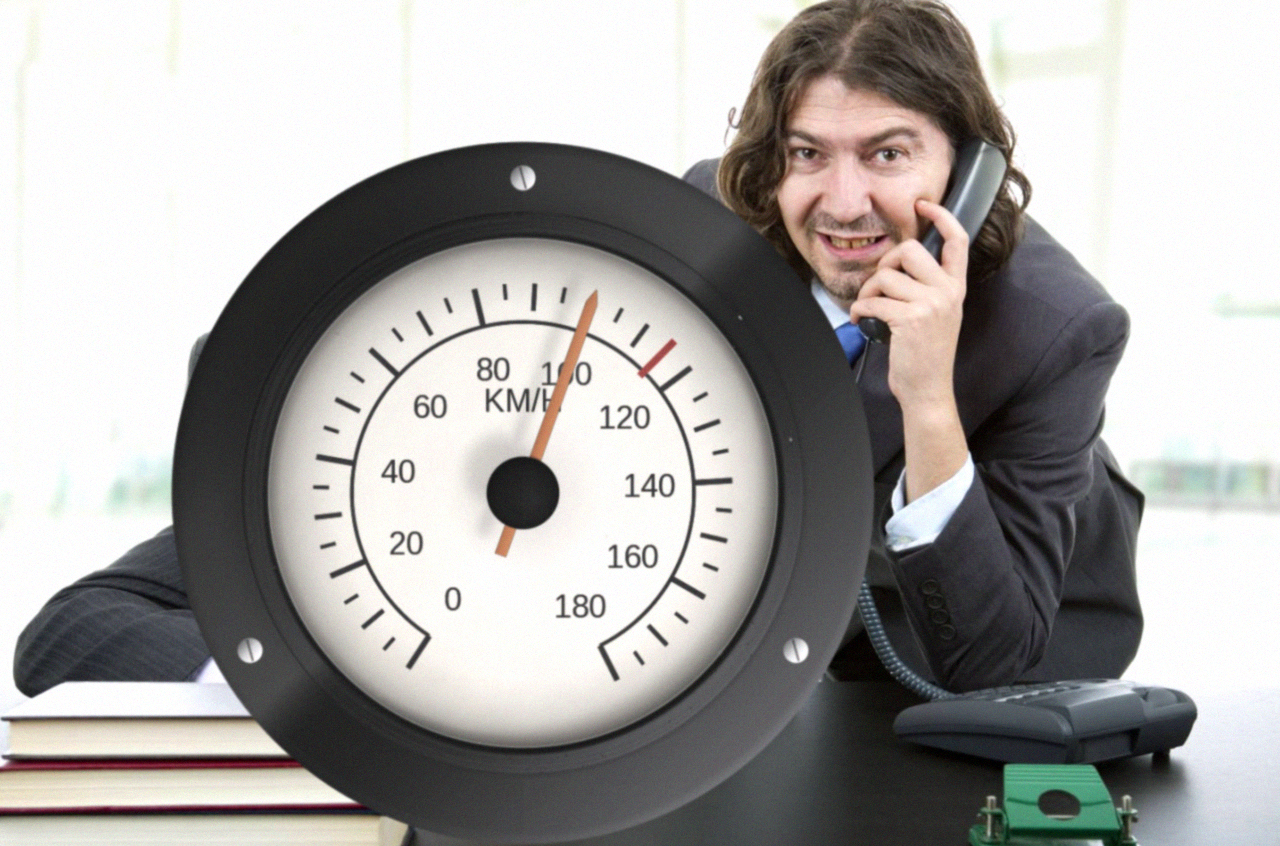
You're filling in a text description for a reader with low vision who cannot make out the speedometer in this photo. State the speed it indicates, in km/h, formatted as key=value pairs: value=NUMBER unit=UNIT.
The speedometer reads value=100 unit=km/h
